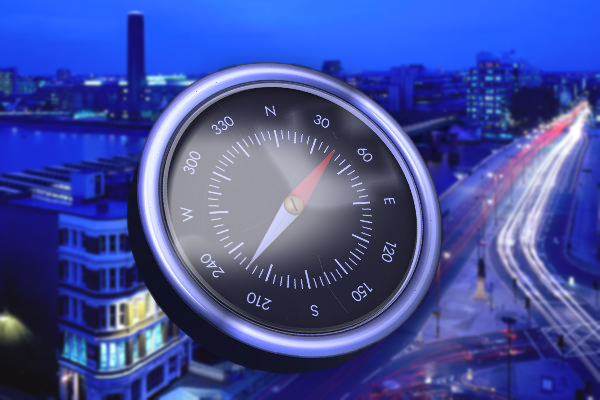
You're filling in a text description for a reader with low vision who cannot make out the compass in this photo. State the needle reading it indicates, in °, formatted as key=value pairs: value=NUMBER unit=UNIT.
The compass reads value=45 unit=°
